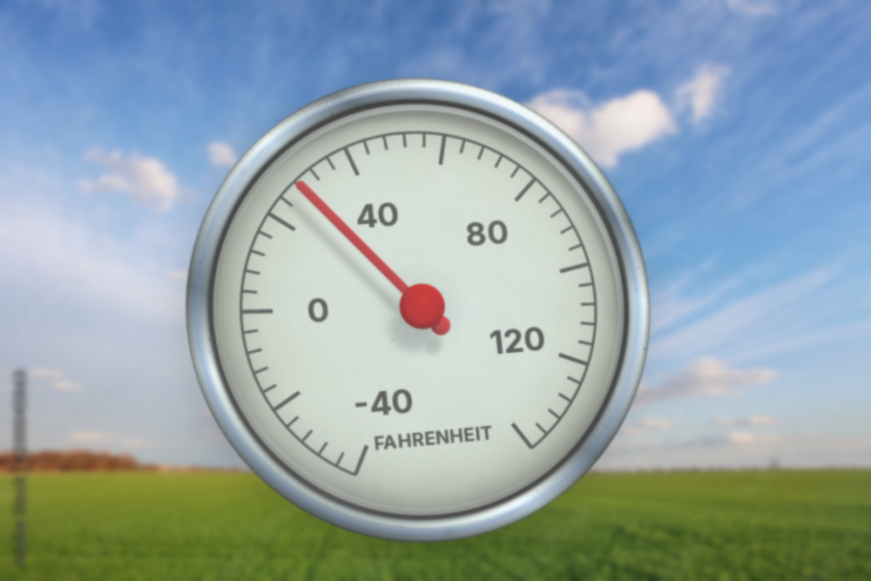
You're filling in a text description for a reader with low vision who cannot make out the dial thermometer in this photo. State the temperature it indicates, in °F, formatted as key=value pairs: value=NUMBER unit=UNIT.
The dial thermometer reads value=28 unit=°F
